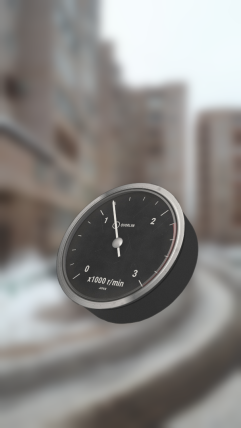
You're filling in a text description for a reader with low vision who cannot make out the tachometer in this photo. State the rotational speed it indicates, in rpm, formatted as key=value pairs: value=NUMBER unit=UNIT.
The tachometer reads value=1200 unit=rpm
